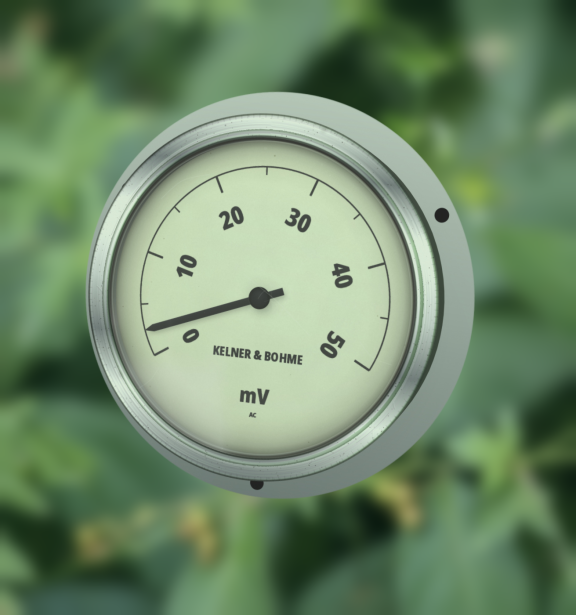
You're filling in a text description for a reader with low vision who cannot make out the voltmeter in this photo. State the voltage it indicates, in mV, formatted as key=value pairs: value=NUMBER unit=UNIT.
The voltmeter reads value=2.5 unit=mV
